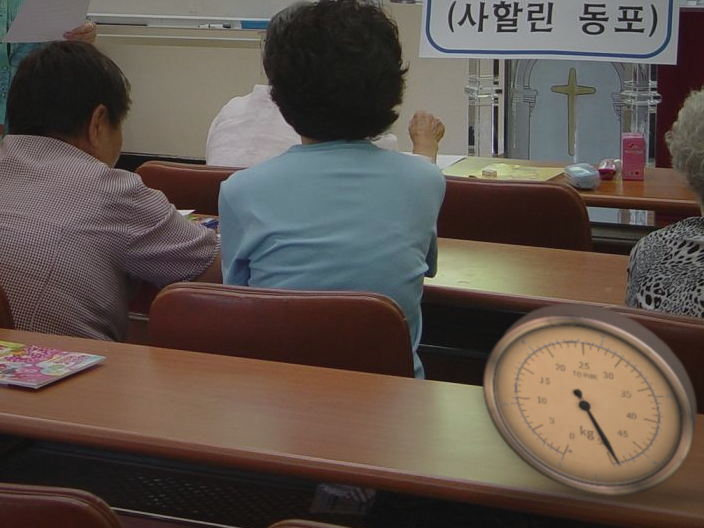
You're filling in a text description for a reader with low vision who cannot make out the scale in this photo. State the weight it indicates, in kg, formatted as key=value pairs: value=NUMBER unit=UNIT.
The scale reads value=49 unit=kg
